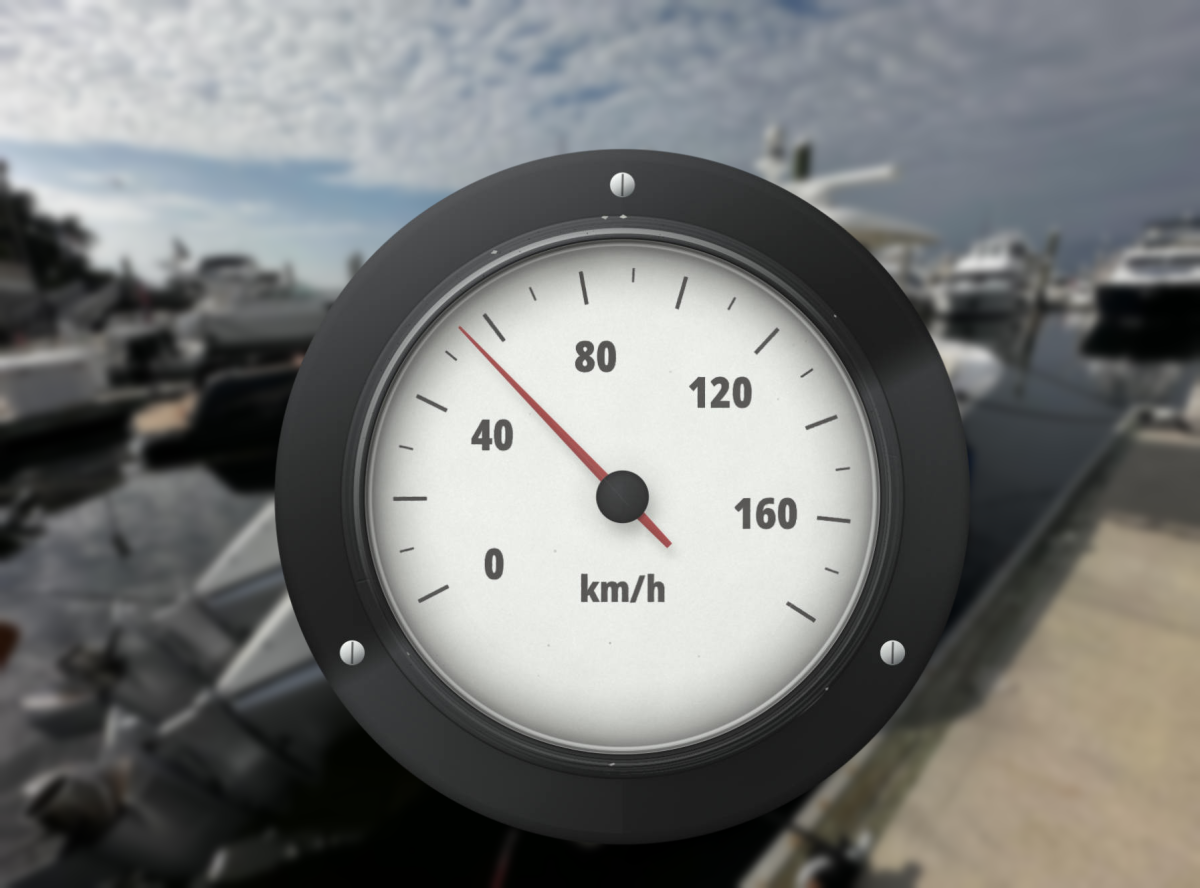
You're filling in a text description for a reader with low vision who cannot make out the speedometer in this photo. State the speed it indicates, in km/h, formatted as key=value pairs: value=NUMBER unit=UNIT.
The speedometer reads value=55 unit=km/h
